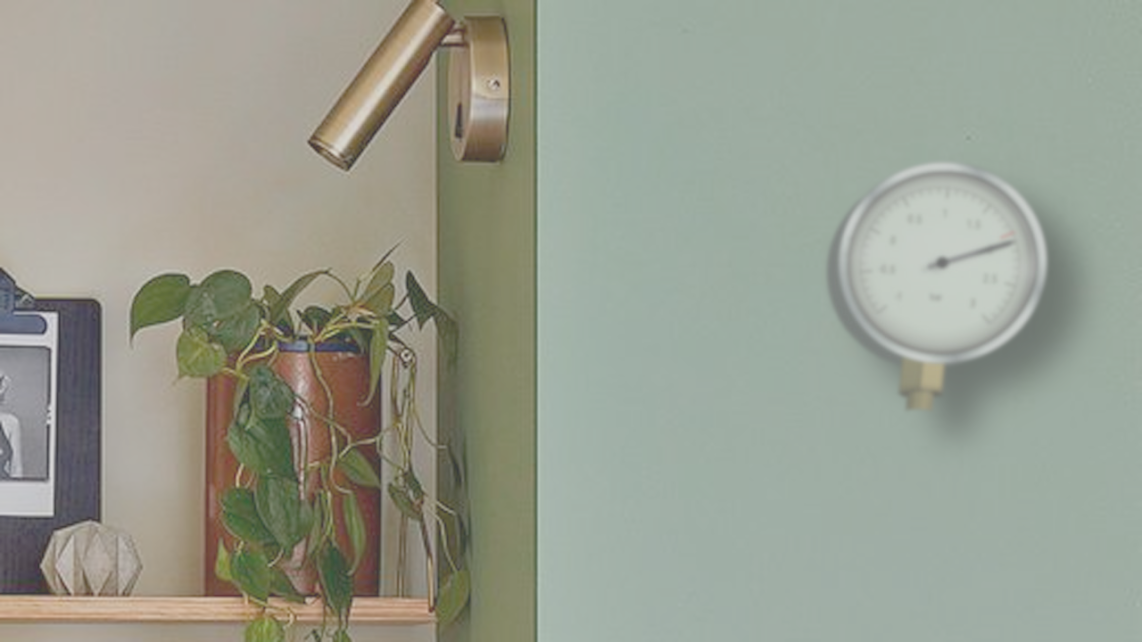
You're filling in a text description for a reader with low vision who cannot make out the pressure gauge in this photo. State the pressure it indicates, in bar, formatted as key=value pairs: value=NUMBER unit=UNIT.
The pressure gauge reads value=2 unit=bar
